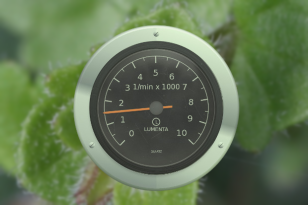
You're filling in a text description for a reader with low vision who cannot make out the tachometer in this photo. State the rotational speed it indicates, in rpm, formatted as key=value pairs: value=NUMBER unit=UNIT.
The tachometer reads value=1500 unit=rpm
